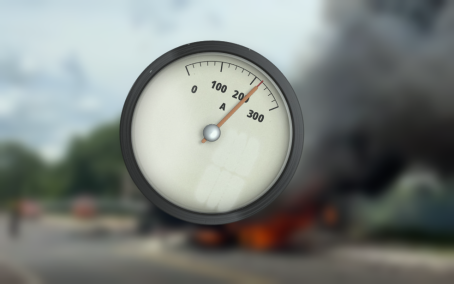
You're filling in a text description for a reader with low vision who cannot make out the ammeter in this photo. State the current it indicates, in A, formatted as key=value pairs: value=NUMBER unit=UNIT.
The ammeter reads value=220 unit=A
